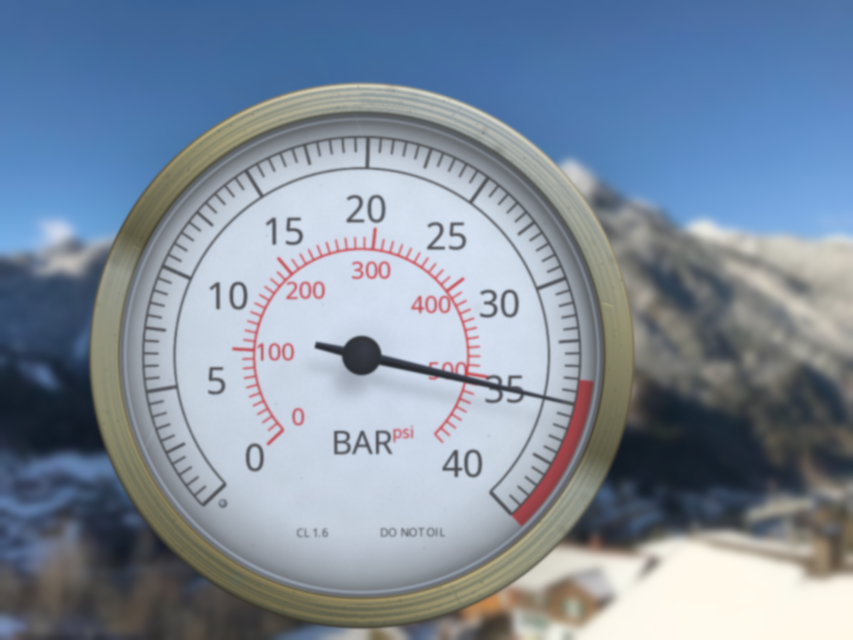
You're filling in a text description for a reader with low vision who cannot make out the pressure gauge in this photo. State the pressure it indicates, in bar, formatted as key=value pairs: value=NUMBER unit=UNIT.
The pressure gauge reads value=35 unit=bar
